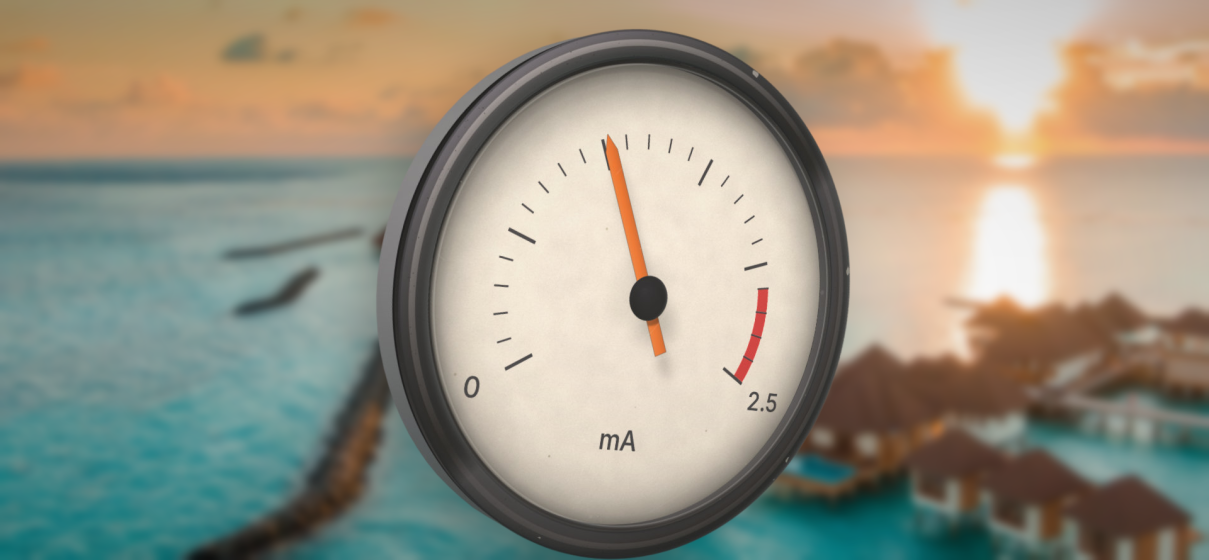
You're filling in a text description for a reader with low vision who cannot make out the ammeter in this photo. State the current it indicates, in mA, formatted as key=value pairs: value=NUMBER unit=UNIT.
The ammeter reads value=1 unit=mA
